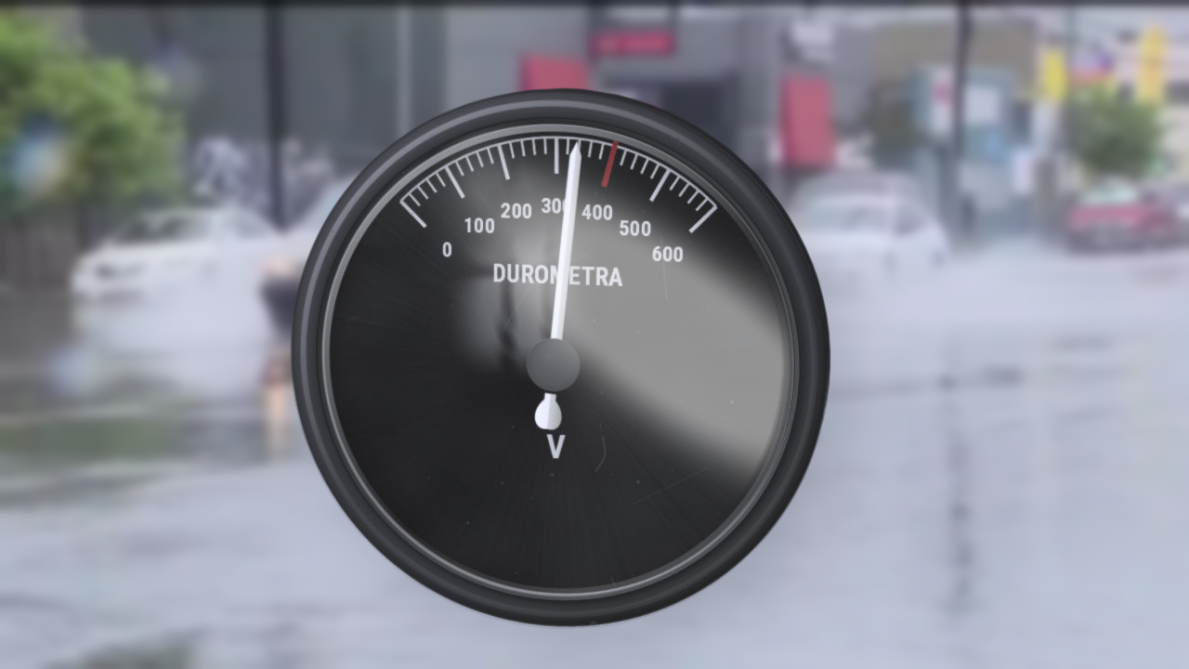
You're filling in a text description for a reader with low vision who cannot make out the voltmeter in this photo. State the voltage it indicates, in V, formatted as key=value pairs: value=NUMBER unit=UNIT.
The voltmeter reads value=340 unit=V
